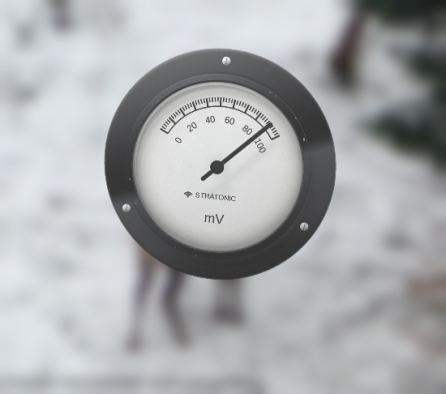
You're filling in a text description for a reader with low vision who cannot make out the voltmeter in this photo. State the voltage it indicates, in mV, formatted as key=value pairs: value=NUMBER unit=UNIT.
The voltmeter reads value=90 unit=mV
